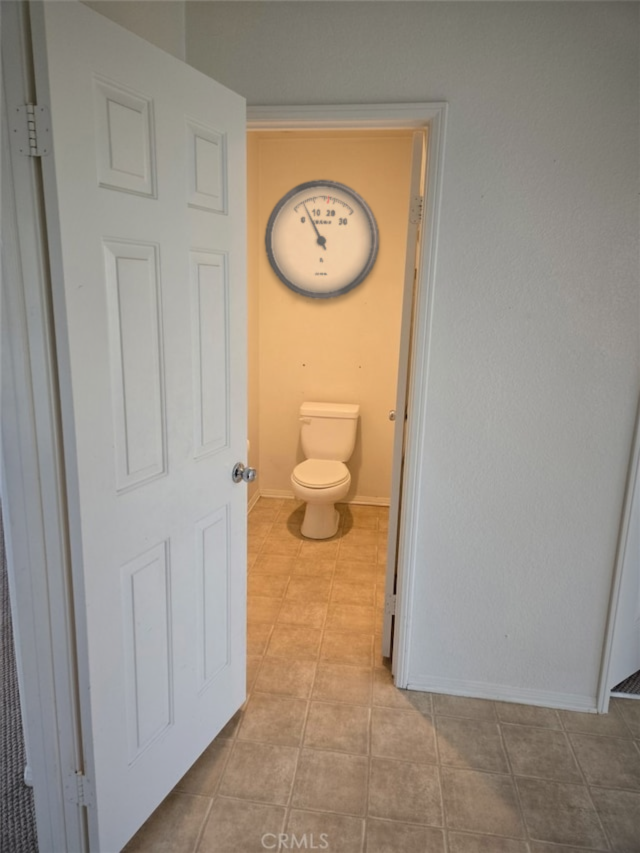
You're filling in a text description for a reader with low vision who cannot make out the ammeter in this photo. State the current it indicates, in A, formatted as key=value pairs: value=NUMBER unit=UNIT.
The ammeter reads value=5 unit=A
